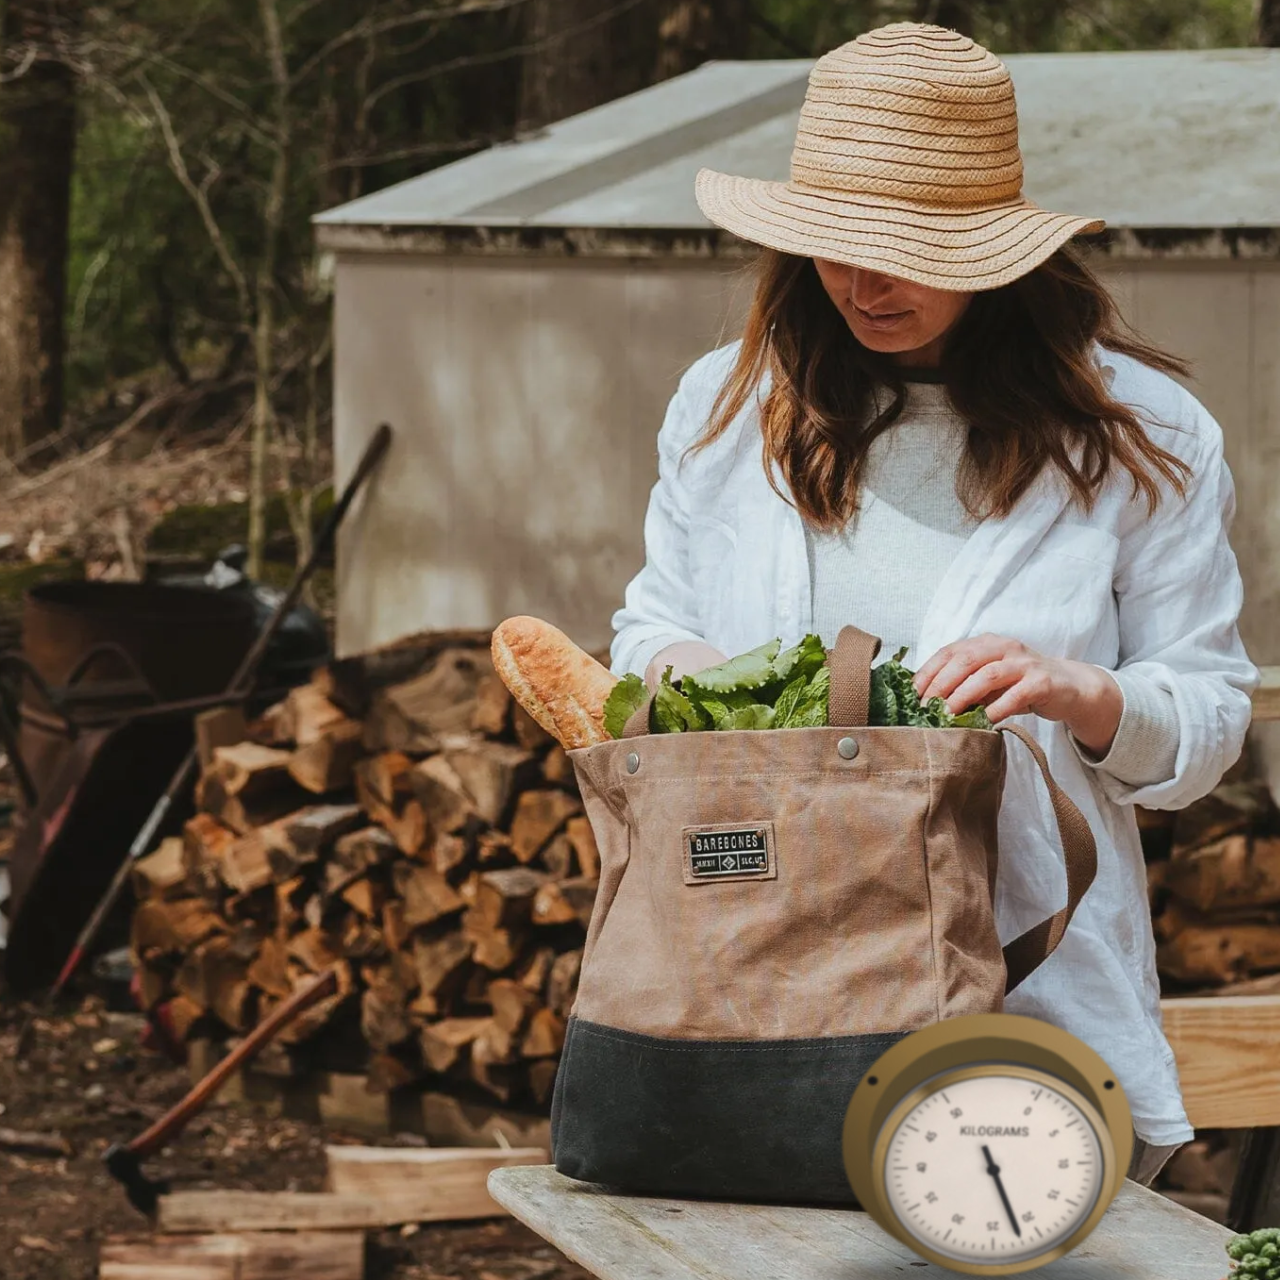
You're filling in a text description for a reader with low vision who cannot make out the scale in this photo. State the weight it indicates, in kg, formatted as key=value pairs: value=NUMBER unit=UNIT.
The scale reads value=22 unit=kg
